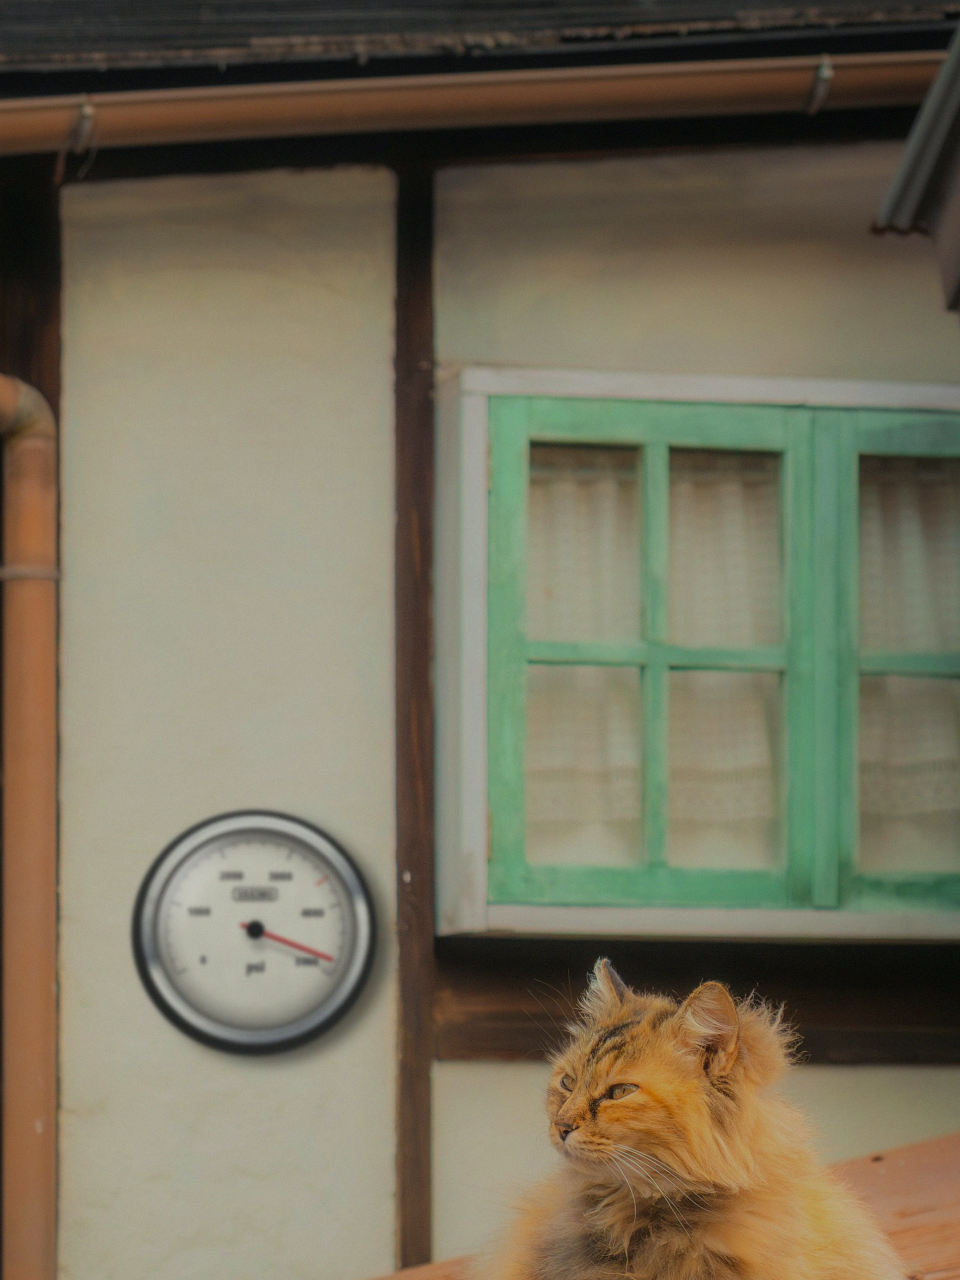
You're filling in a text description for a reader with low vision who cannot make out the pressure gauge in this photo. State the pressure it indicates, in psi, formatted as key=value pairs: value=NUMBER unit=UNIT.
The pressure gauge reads value=4800 unit=psi
